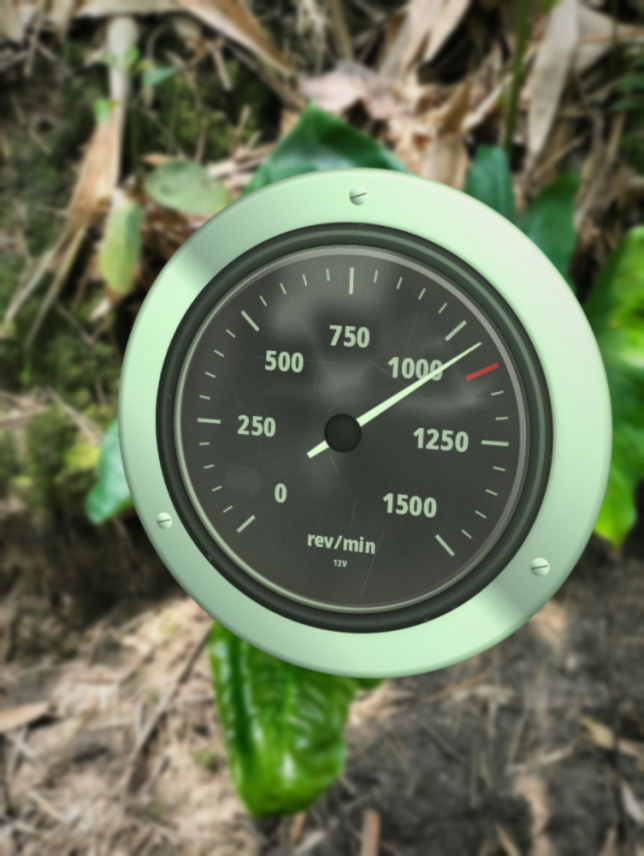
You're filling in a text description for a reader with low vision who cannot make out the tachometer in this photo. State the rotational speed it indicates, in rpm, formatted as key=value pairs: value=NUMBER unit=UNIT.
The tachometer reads value=1050 unit=rpm
